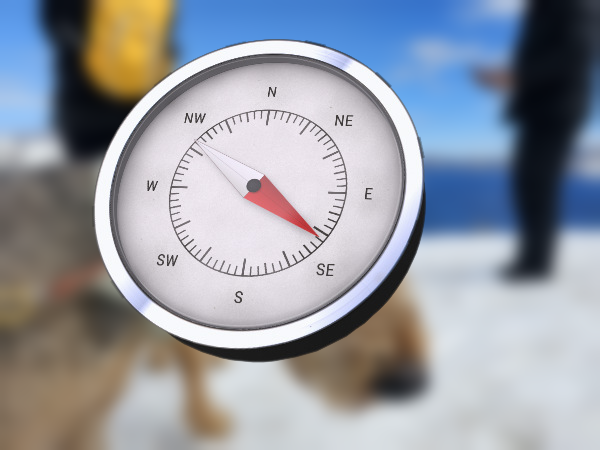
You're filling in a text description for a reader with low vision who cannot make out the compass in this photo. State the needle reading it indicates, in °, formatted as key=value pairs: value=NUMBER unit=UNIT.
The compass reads value=125 unit=°
